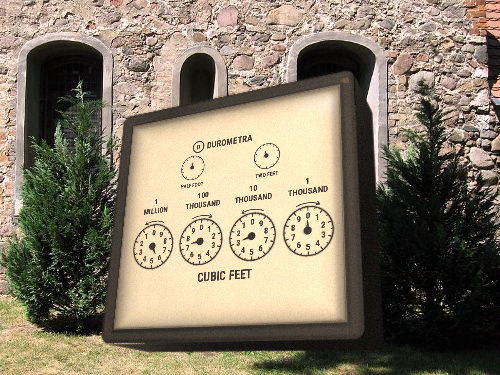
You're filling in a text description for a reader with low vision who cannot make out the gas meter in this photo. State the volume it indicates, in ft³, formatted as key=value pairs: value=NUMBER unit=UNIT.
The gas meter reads value=573000 unit=ft³
